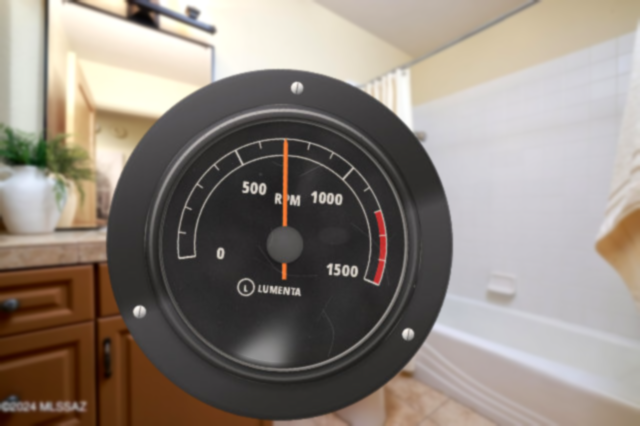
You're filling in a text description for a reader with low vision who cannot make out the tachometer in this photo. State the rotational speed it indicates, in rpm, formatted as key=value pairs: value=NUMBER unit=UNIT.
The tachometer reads value=700 unit=rpm
